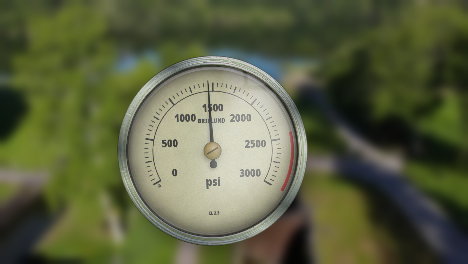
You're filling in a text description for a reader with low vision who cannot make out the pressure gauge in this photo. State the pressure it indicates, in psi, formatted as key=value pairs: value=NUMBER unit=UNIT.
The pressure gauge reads value=1450 unit=psi
